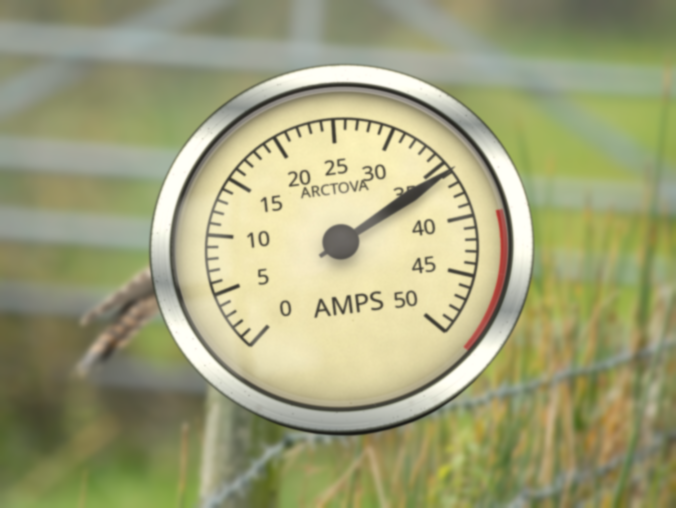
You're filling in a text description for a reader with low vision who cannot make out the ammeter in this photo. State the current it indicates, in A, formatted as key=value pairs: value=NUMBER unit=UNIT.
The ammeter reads value=36 unit=A
